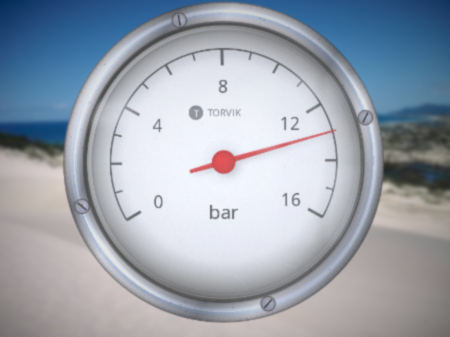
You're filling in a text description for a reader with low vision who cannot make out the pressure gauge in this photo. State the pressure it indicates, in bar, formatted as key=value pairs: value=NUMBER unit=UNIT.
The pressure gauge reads value=13 unit=bar
